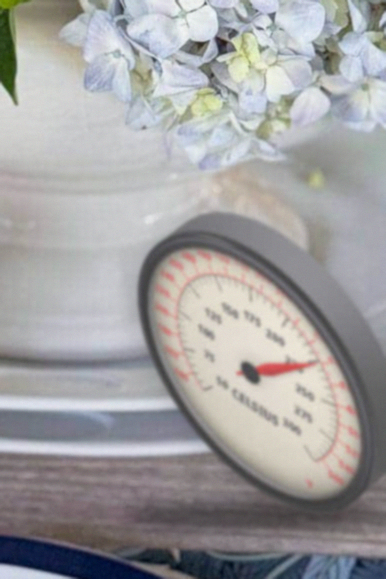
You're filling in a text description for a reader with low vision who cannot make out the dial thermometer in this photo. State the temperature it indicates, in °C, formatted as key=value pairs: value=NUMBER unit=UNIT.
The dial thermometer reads value=225 unit=°C
